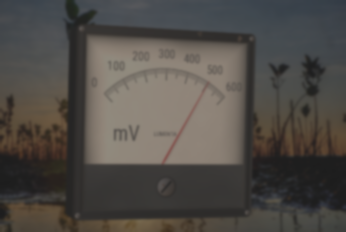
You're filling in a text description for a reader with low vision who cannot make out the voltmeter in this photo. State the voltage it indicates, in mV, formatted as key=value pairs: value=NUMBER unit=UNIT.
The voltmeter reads value=500 unit=mV
